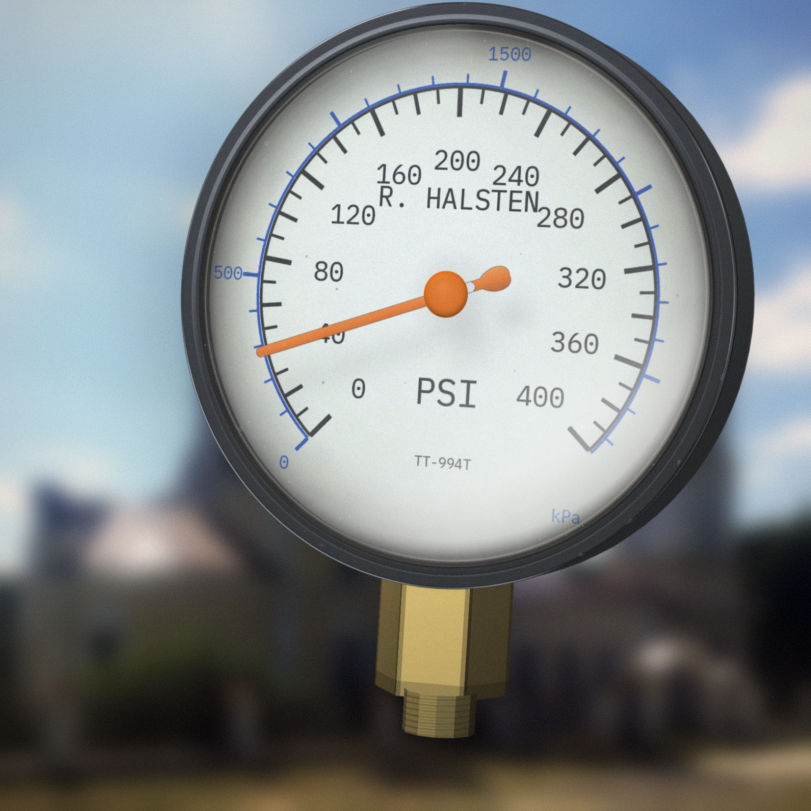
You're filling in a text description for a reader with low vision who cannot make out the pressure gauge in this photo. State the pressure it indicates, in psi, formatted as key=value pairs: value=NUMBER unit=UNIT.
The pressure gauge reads value=40 unit=psi
